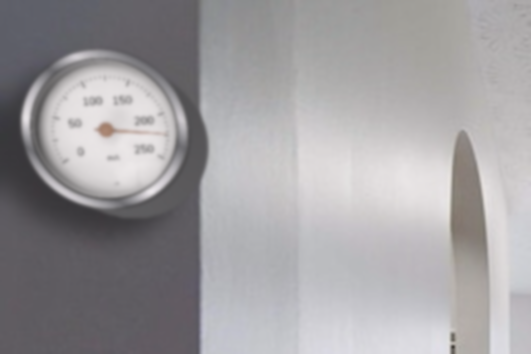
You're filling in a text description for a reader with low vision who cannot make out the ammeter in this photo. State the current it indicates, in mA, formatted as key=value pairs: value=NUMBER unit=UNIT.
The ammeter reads value=225 unit=mA
